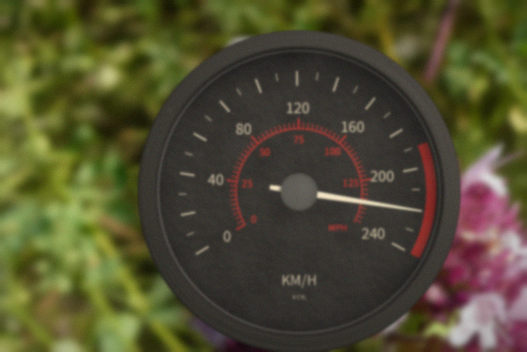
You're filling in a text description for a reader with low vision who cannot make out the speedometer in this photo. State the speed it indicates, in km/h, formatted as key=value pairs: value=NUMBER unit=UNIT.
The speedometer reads value=220 unit=km/h
